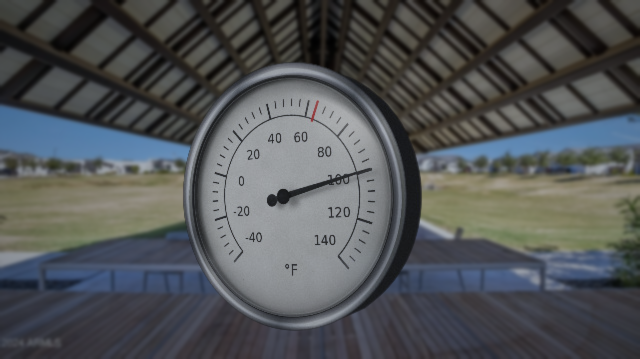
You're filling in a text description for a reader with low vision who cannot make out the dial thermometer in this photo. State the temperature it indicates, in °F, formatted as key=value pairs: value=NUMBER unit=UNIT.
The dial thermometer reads value=100 unit=°F
